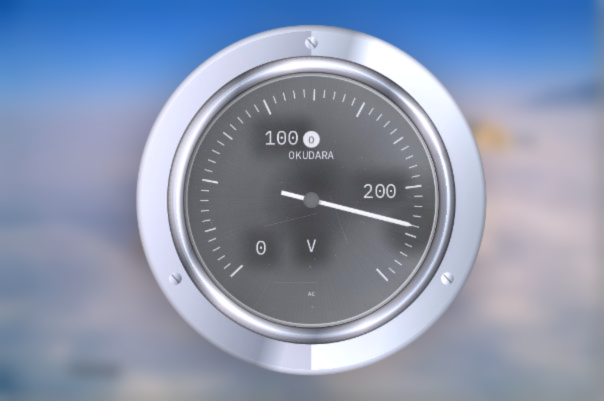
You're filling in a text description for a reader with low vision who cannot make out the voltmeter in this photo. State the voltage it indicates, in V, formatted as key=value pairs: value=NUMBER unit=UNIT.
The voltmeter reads value=220 unit=V
